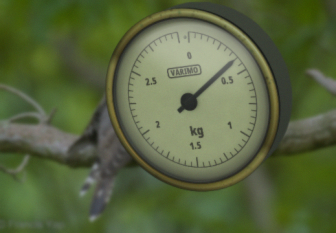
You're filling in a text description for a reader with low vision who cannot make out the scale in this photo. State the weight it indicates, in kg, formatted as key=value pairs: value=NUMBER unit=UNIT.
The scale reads value=0.4 unit=kg
